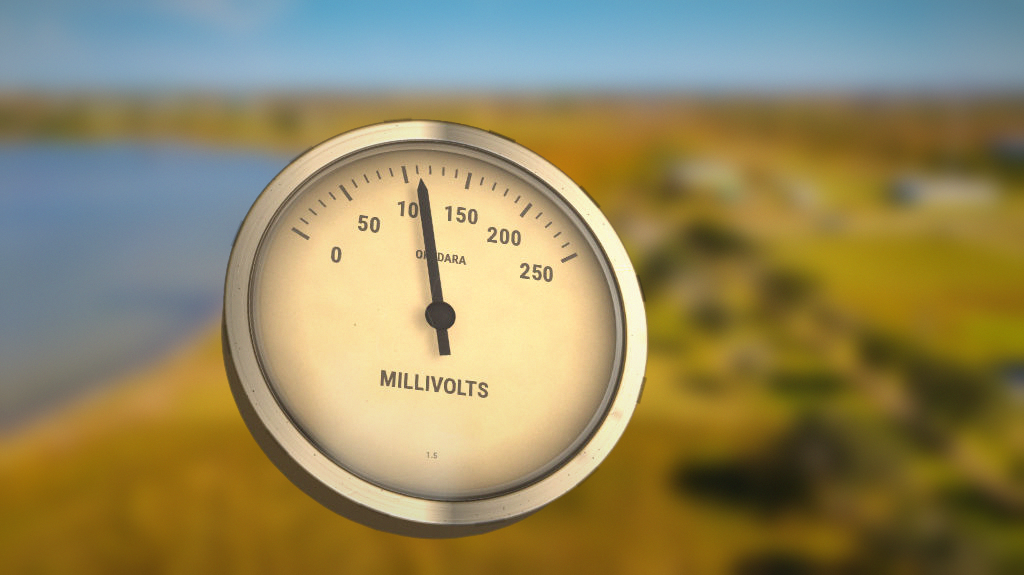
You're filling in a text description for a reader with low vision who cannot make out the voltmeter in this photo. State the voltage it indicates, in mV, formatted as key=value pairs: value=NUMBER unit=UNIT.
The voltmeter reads value=110 unit=mV
